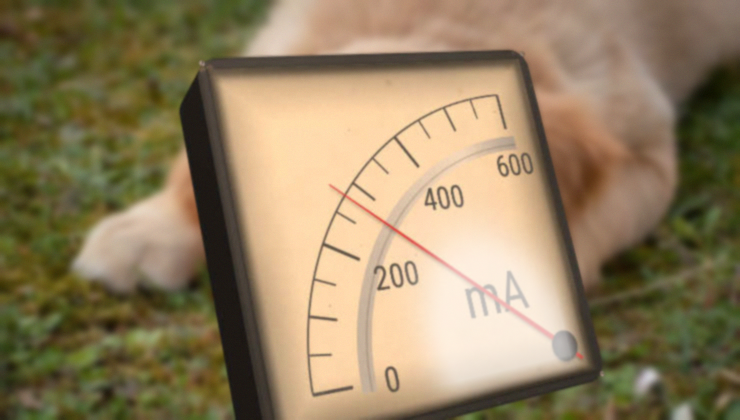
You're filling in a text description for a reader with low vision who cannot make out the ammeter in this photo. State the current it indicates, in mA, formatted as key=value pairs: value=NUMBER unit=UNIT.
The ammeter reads value=275 unit=mA
